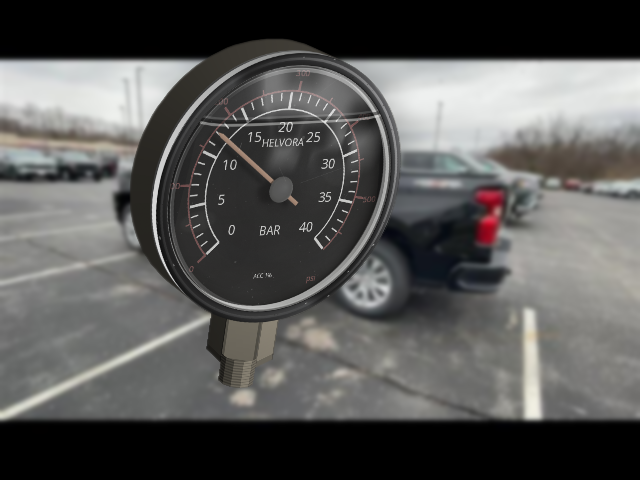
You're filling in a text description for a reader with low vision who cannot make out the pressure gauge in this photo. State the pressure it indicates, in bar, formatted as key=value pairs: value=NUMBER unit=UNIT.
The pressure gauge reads value=12 unit=bar
